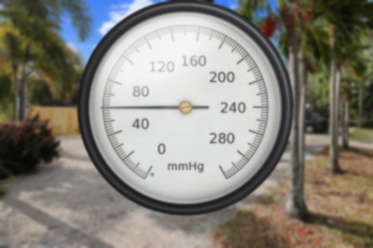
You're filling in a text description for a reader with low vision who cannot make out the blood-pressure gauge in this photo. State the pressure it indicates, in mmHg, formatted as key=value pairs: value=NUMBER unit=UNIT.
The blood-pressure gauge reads value=60 unit=mmHg
